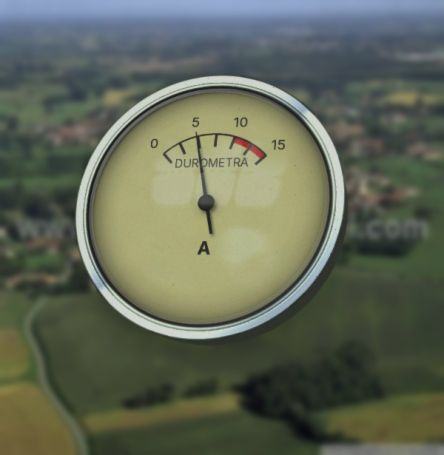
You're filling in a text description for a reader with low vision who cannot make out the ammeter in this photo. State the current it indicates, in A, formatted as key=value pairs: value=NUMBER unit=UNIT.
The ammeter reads value=5 unit=A
